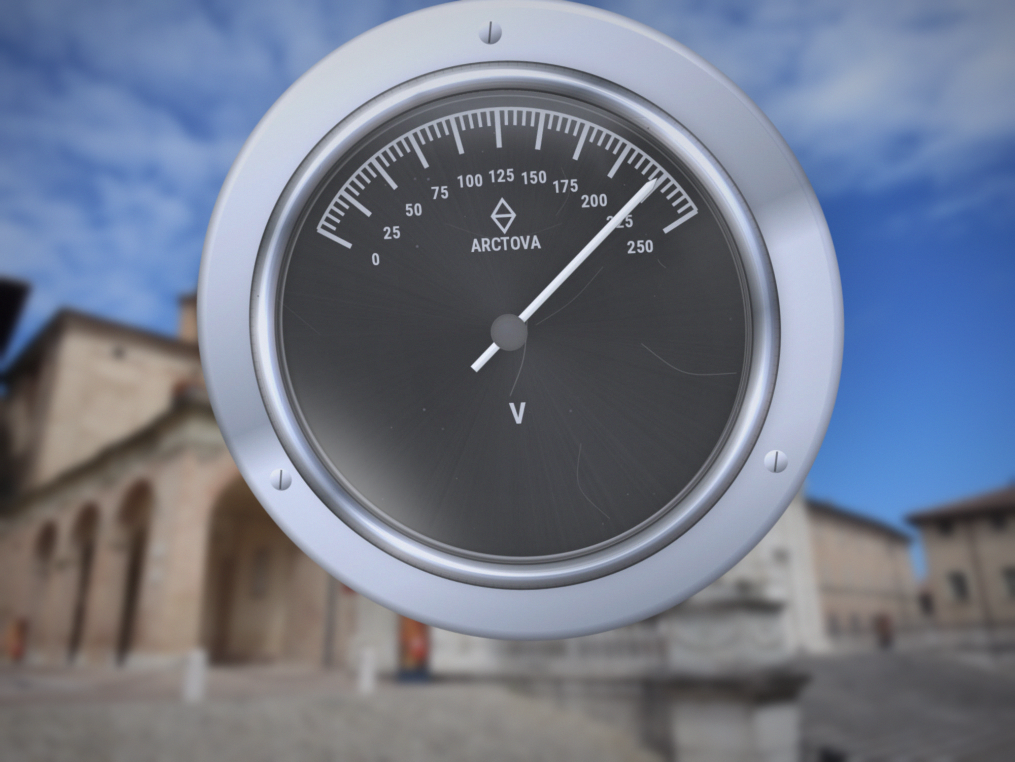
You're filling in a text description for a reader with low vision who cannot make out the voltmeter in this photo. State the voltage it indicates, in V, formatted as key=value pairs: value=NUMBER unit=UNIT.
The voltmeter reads value=222.5 unit=V
